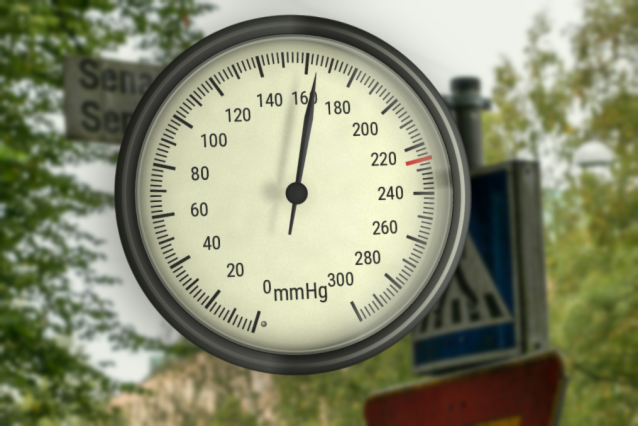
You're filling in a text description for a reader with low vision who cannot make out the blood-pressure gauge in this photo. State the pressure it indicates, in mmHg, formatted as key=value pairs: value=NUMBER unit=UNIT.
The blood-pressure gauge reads value=164 unit=mmHg
